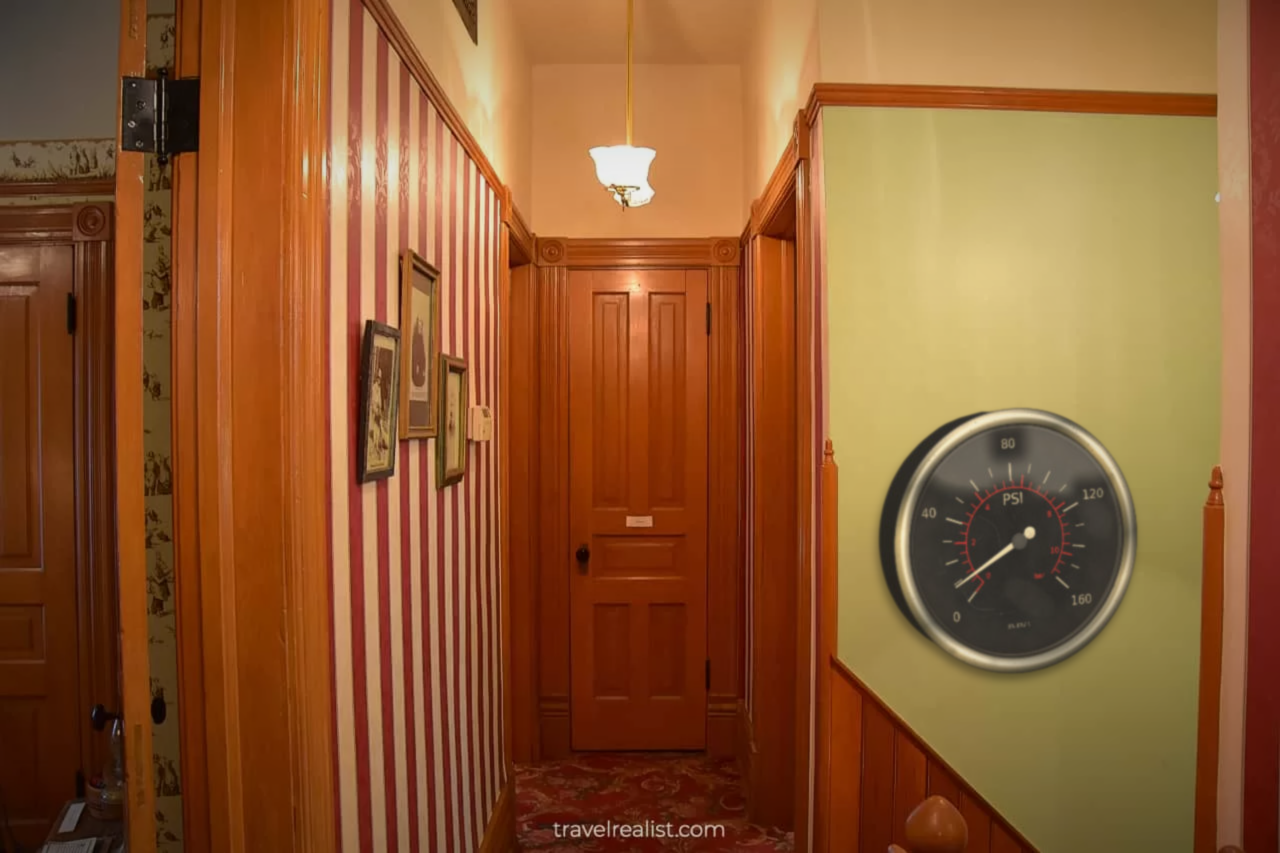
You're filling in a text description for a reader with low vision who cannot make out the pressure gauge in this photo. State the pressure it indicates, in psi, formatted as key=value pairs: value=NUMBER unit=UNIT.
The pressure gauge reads value=10 unit=psi
